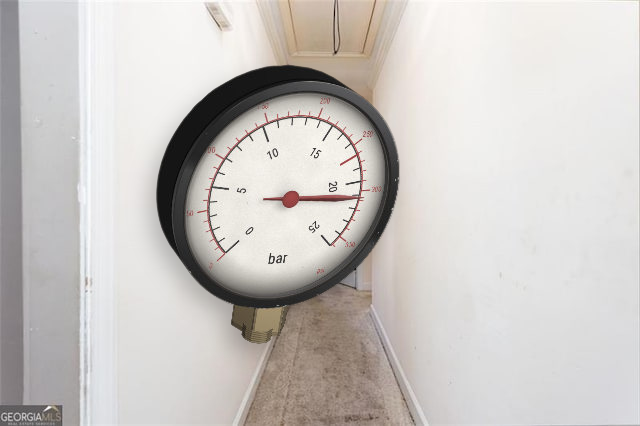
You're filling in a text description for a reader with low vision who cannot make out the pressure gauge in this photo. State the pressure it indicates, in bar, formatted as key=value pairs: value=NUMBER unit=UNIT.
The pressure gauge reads value=21 unit=bar
